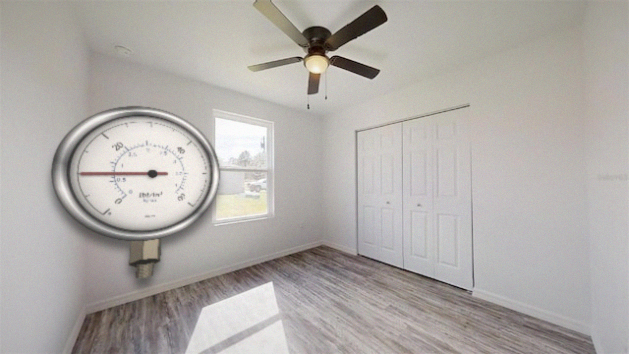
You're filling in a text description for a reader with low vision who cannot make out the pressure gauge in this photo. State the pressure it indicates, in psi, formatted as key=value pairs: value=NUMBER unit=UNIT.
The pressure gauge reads value=10 unit=psi
